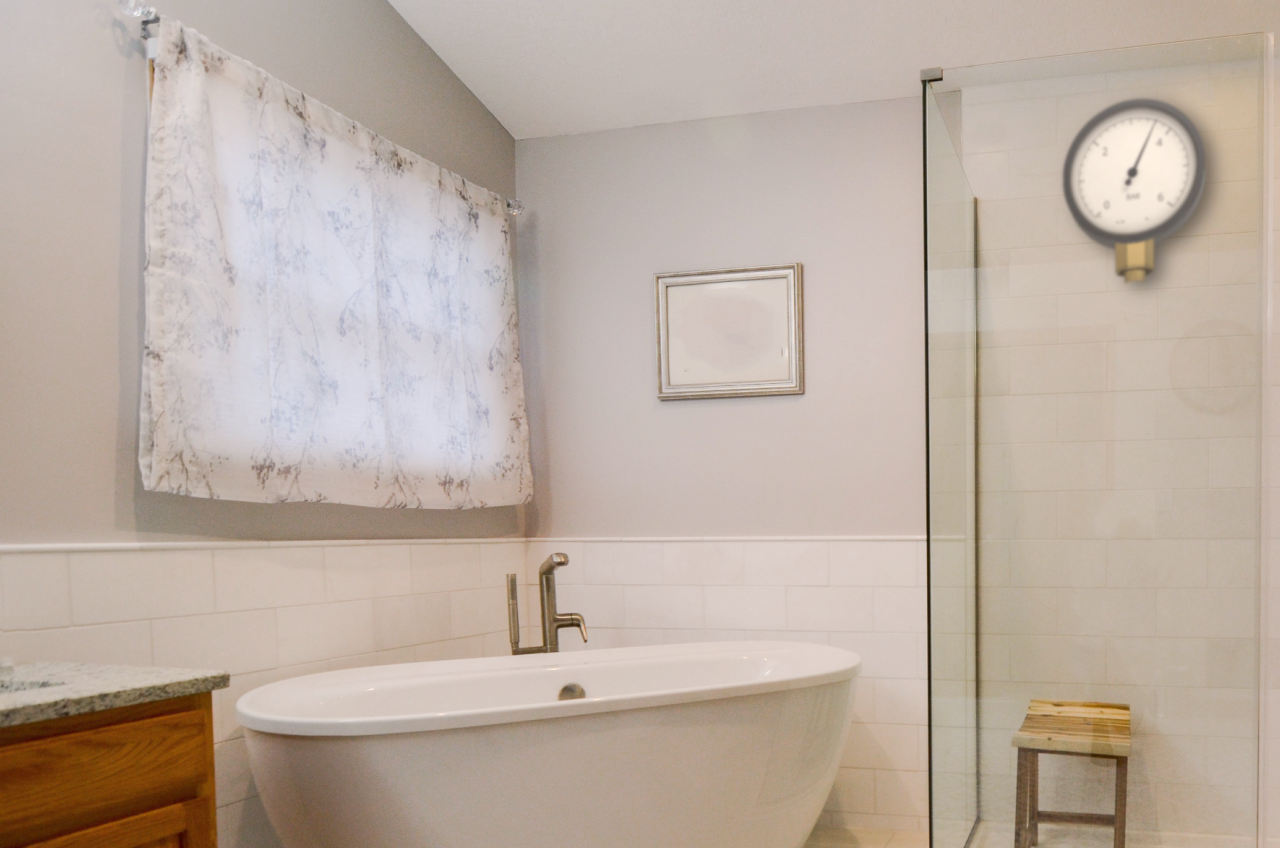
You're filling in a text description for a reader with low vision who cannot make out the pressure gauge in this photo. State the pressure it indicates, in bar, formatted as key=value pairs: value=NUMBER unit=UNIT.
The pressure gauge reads value=3.6 unit=bar
